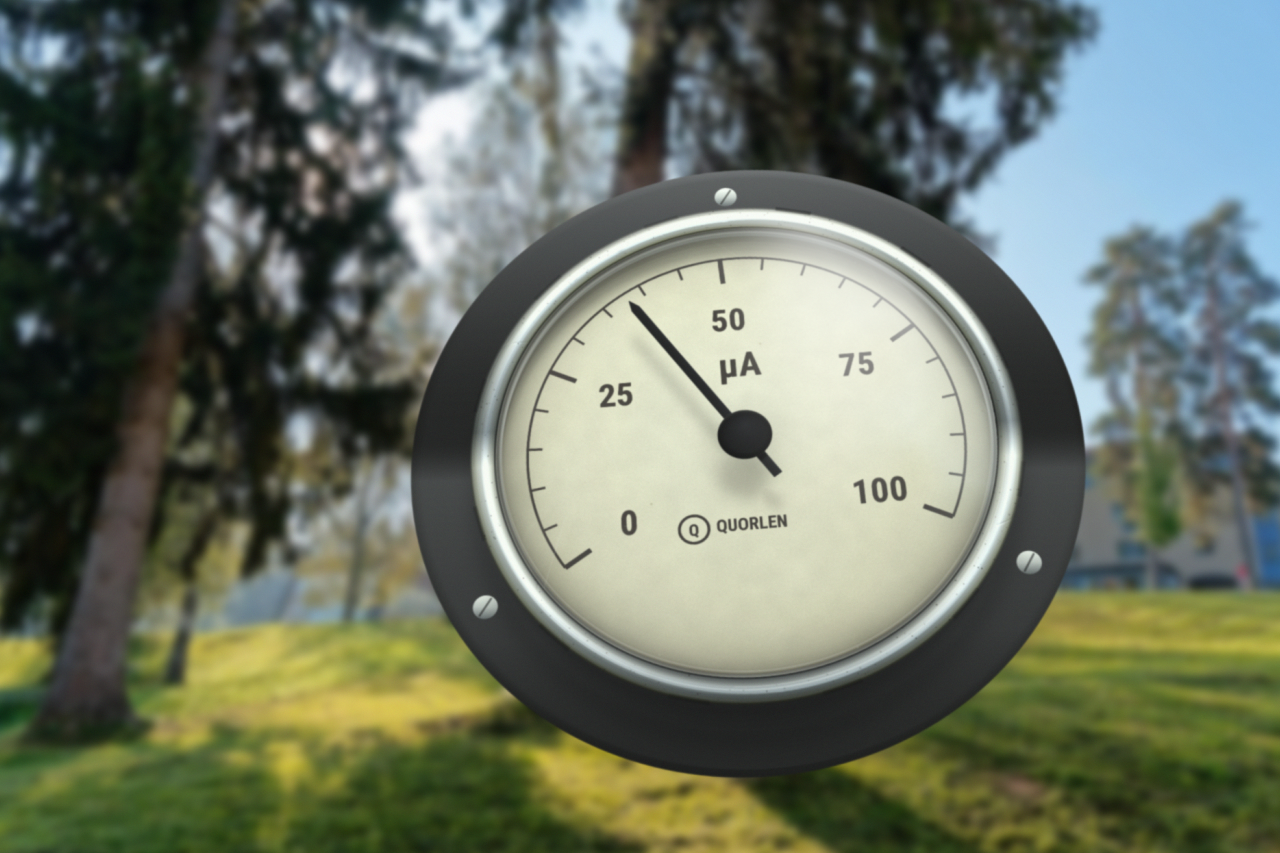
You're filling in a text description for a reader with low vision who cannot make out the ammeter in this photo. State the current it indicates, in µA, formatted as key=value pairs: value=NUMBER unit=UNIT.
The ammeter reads value=37.5 unit=µA
